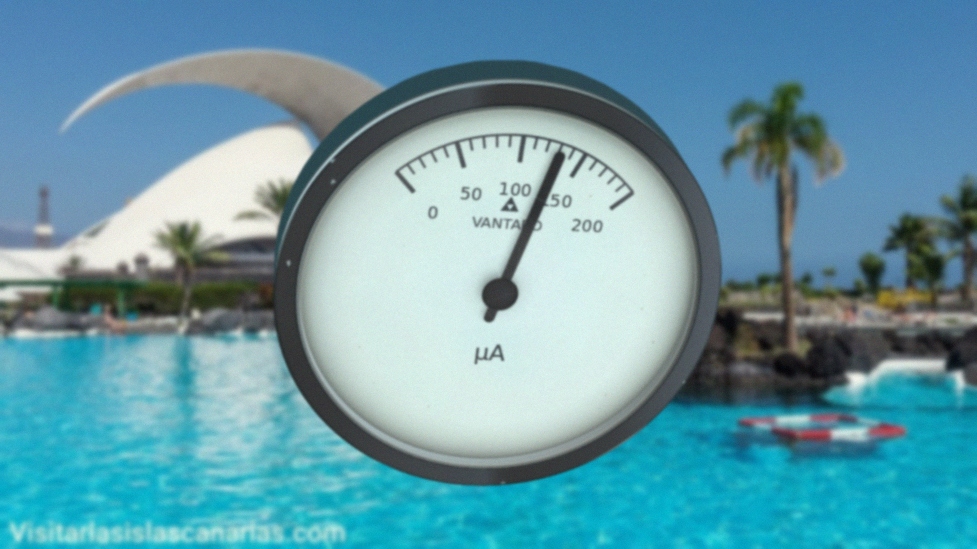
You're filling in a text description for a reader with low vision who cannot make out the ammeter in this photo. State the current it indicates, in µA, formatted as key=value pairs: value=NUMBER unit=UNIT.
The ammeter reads value=130 unit=µA
